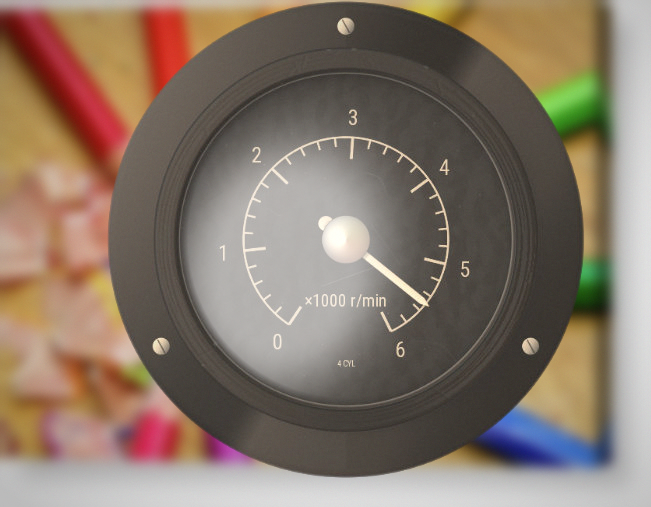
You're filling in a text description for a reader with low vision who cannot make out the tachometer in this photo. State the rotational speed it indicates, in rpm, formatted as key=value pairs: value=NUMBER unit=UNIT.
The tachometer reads value=5500 unit=rpm
